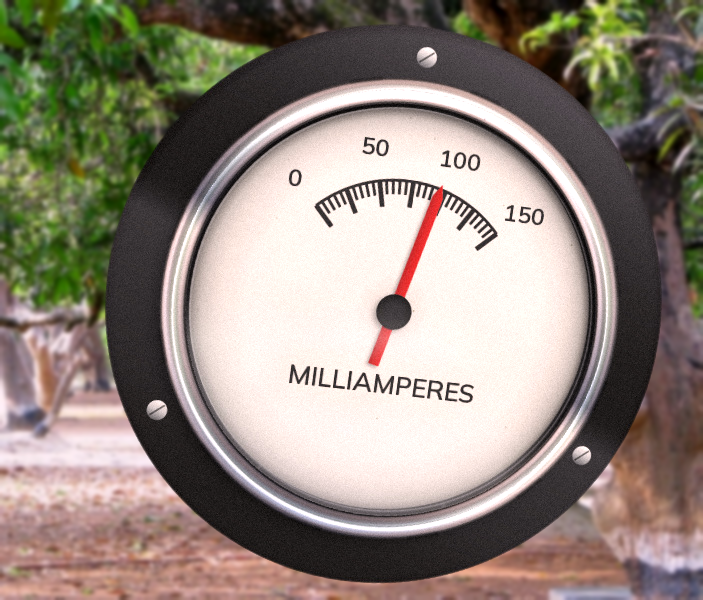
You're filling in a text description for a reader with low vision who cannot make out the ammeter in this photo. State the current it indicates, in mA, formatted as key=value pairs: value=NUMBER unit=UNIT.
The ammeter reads value=95 unit=mA
